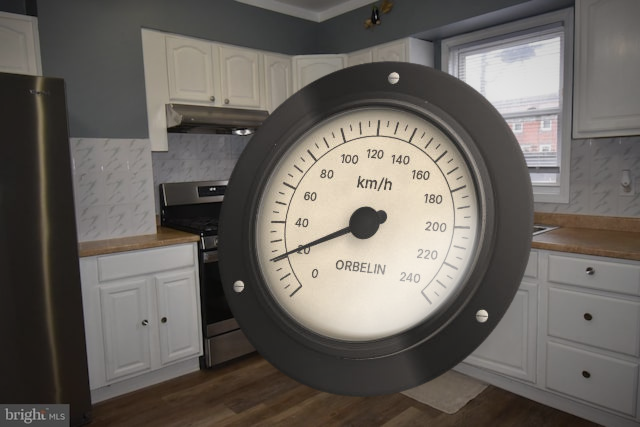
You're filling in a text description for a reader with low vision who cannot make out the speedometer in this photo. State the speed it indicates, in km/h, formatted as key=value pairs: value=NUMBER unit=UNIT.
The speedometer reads value=20 unit=km/h
